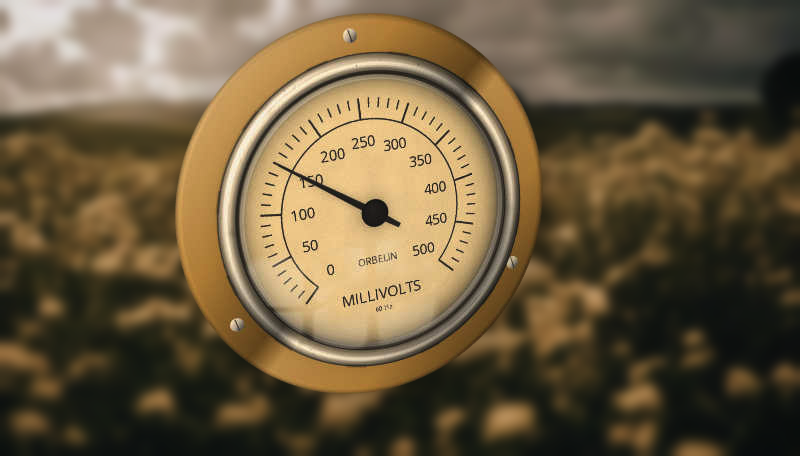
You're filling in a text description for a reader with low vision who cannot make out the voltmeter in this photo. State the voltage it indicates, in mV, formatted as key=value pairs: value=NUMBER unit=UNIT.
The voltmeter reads value=150 unit=mV
